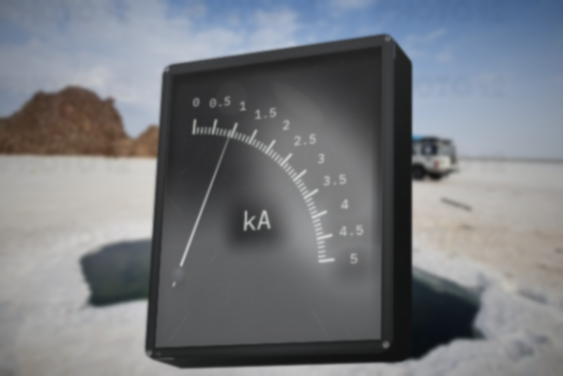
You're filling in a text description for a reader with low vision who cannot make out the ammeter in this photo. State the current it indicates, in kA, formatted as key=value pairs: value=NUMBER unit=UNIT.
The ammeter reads value=1 unit=kA
